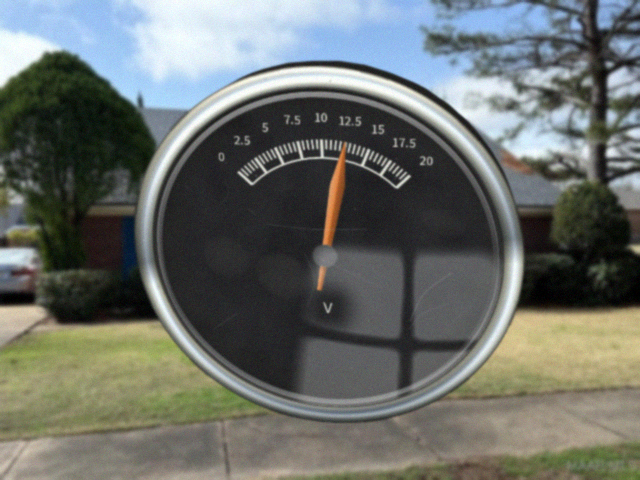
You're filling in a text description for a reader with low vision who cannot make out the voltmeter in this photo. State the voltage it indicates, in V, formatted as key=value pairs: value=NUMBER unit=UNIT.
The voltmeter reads value=12.5 unit=V
